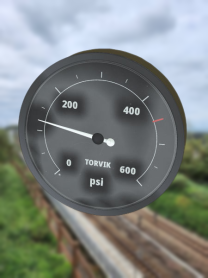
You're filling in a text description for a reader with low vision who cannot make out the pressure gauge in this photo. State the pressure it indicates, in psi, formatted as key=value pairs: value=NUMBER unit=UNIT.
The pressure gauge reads value=125 unit=psi
